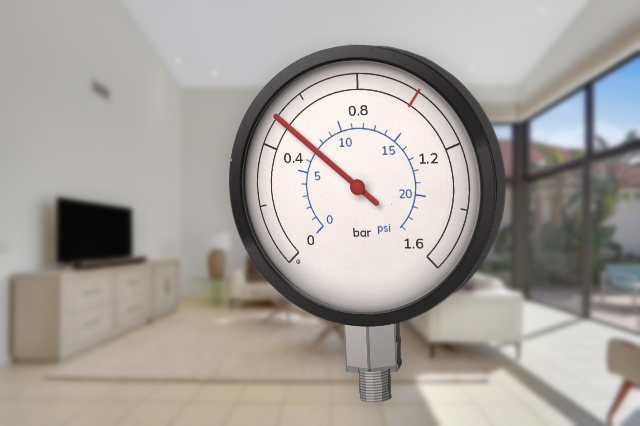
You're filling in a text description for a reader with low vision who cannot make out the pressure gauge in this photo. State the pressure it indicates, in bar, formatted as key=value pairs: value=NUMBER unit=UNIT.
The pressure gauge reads value=0.5 unit=bar
